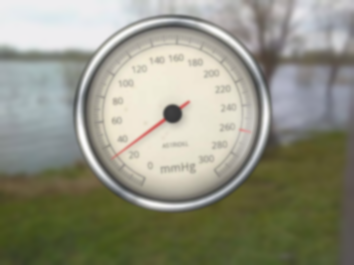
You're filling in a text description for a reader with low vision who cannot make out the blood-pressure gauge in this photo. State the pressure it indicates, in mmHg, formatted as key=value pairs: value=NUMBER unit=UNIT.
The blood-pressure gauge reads value=30 unit=mmHg
